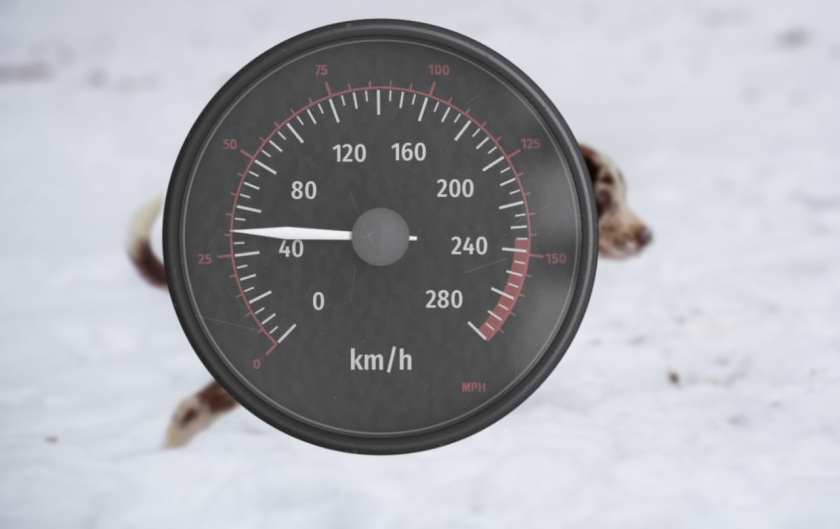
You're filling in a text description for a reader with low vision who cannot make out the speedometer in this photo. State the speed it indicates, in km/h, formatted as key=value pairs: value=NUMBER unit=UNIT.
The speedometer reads value=50 unit=km/h
